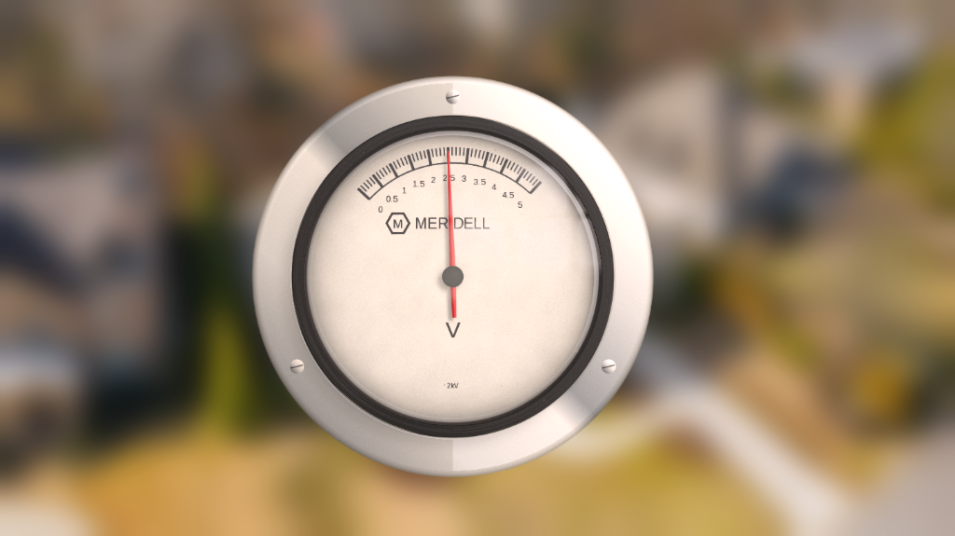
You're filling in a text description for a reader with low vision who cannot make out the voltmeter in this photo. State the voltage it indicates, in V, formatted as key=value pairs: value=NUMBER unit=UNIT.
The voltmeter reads value=2.5 unit=V
